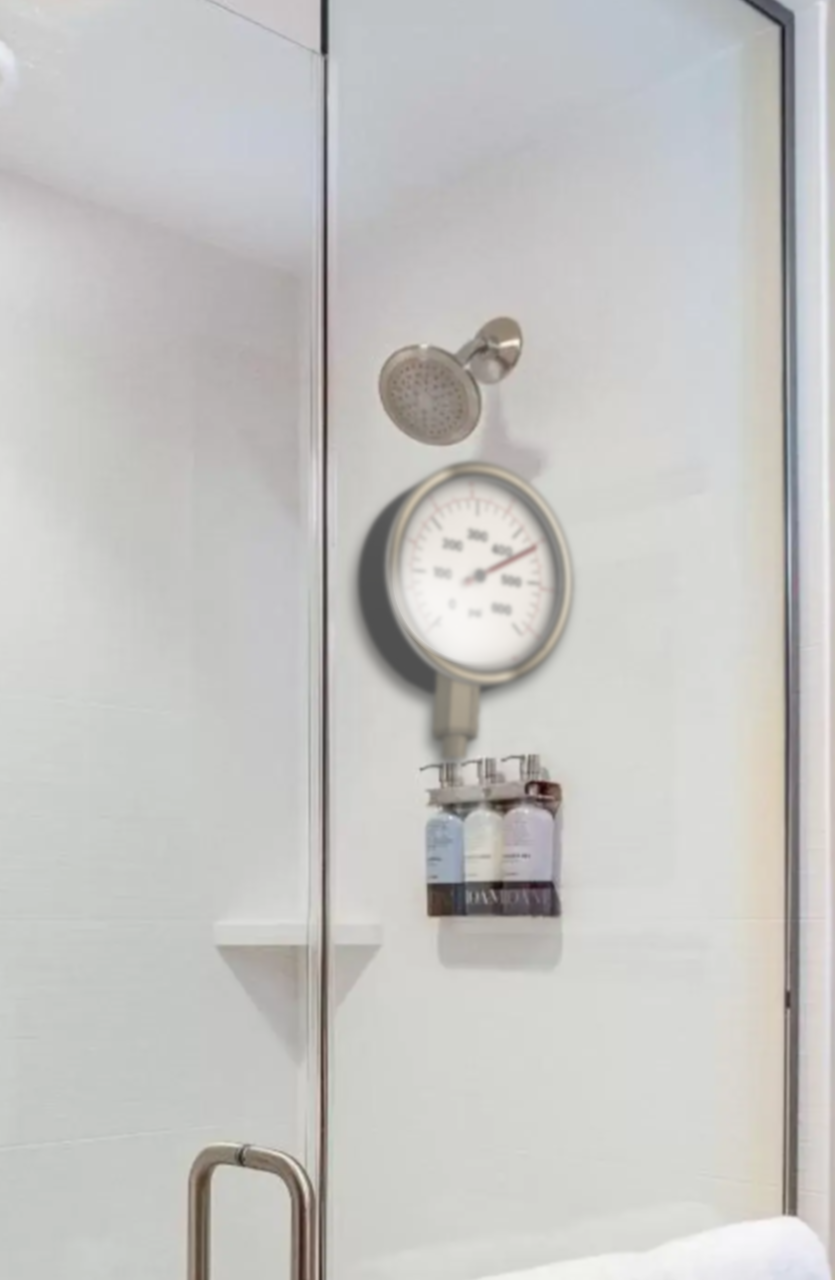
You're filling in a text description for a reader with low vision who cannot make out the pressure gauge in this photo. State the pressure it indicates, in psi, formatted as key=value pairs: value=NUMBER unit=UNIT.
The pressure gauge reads value=440 unit=psi
